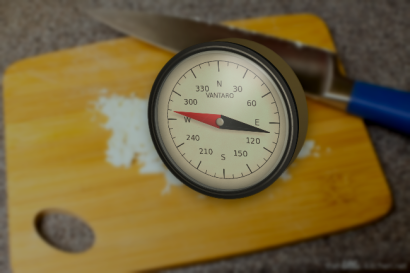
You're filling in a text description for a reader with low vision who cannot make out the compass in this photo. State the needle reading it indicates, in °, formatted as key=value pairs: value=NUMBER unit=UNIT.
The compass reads value=280 unit=°
